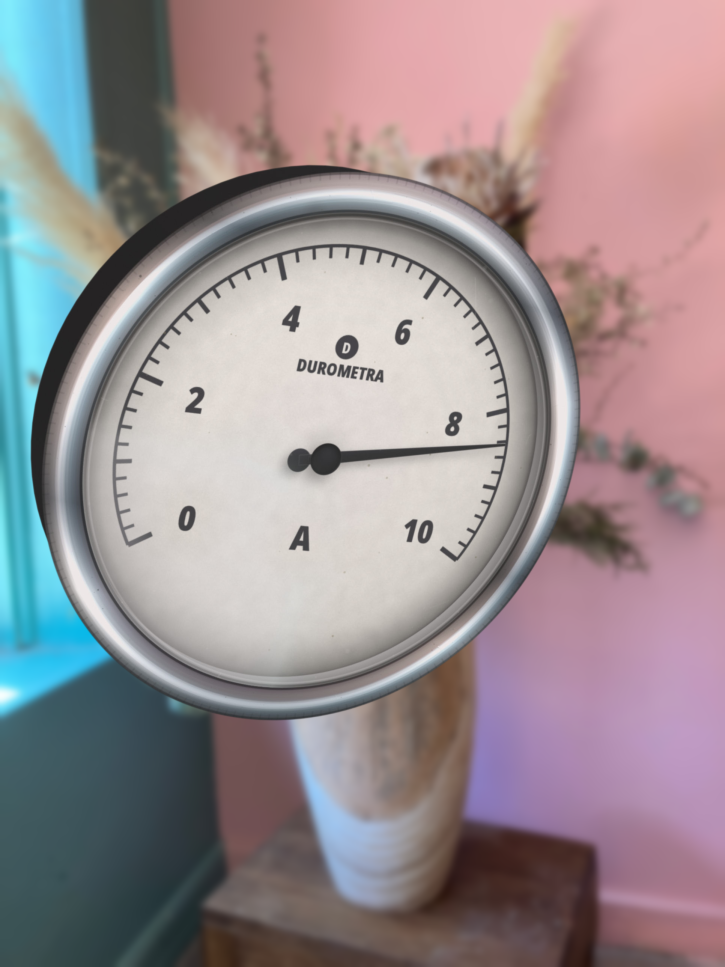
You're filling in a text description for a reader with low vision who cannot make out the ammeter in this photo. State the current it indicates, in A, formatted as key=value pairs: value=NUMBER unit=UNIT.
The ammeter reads value=8.4 unit=A
